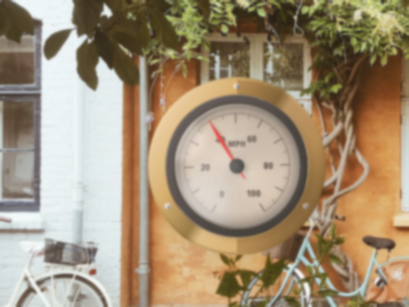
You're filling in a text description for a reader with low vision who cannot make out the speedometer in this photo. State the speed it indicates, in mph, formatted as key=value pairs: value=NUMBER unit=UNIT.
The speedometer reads value=40 unit=mph
